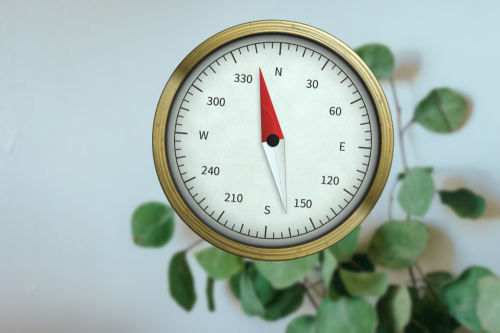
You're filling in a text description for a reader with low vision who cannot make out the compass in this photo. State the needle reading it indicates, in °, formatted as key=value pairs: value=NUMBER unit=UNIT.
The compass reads value=345 unit=°
